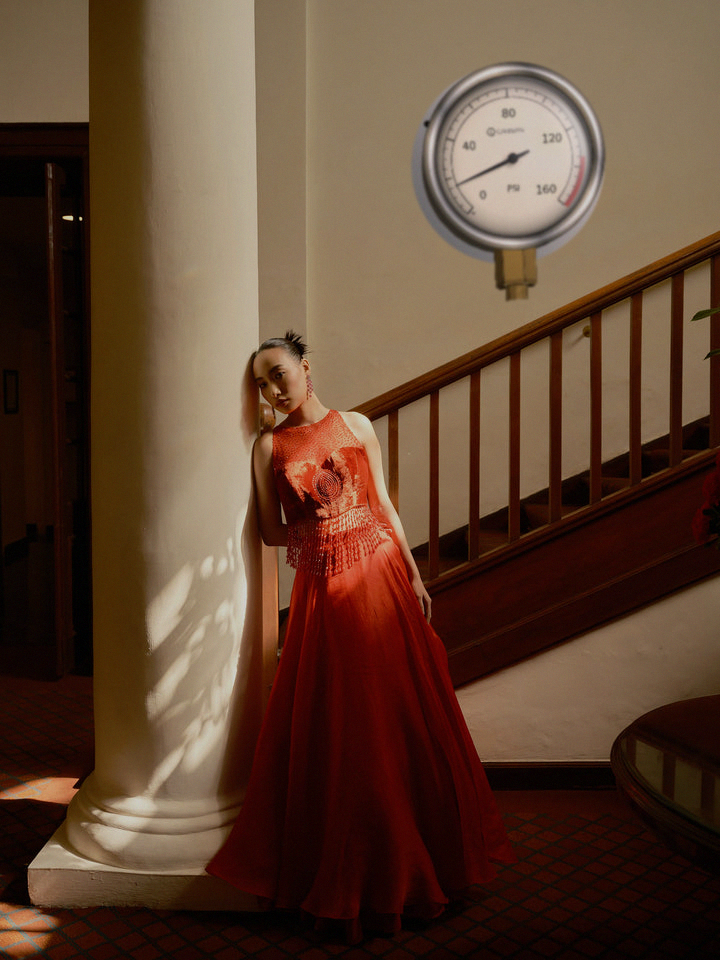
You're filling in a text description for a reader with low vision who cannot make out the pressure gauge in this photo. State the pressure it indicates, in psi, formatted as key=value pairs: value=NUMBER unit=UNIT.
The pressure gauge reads value=15 unit=psi
